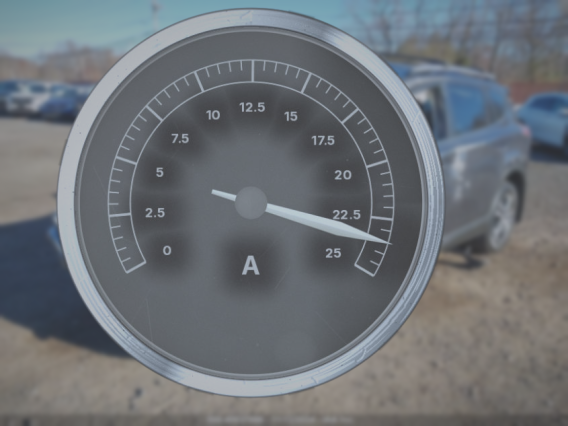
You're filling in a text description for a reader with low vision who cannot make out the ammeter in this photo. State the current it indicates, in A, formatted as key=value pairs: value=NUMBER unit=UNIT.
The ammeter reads value=23.5 unit=A
